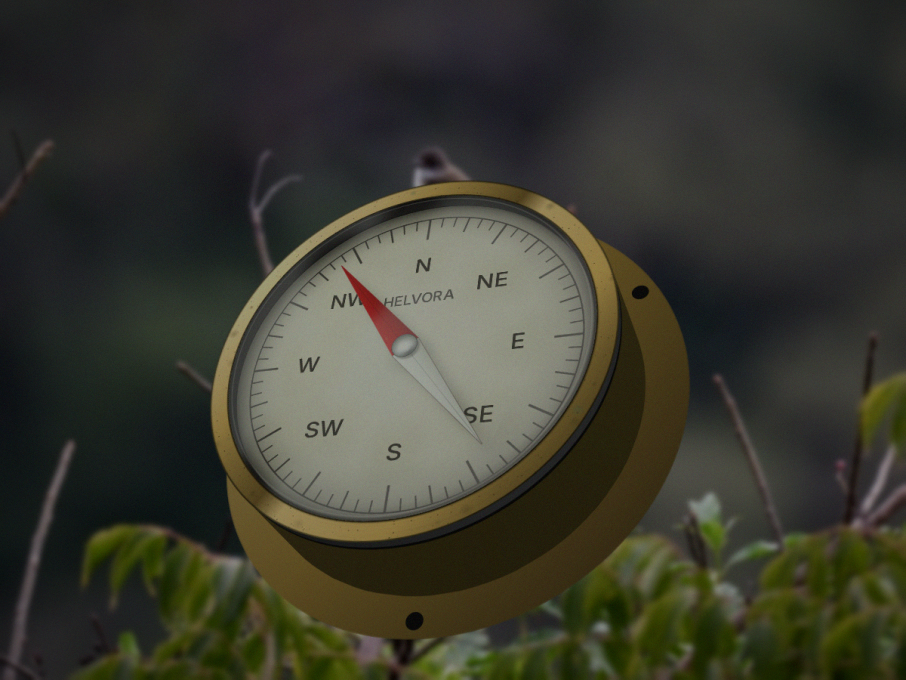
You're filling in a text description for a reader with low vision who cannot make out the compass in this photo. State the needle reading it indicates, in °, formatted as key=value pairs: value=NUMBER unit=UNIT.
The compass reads value=322.5 unit=°
